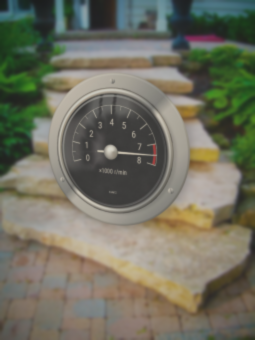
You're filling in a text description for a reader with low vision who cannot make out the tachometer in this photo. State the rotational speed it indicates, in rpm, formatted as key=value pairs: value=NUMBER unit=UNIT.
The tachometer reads value=7500 unit=rpm
